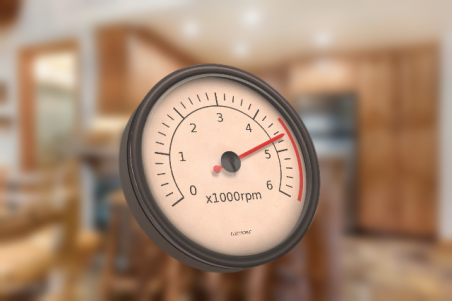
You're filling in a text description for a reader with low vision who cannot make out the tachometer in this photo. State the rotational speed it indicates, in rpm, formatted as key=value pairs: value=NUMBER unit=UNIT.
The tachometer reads value=4700 unit=rpm
